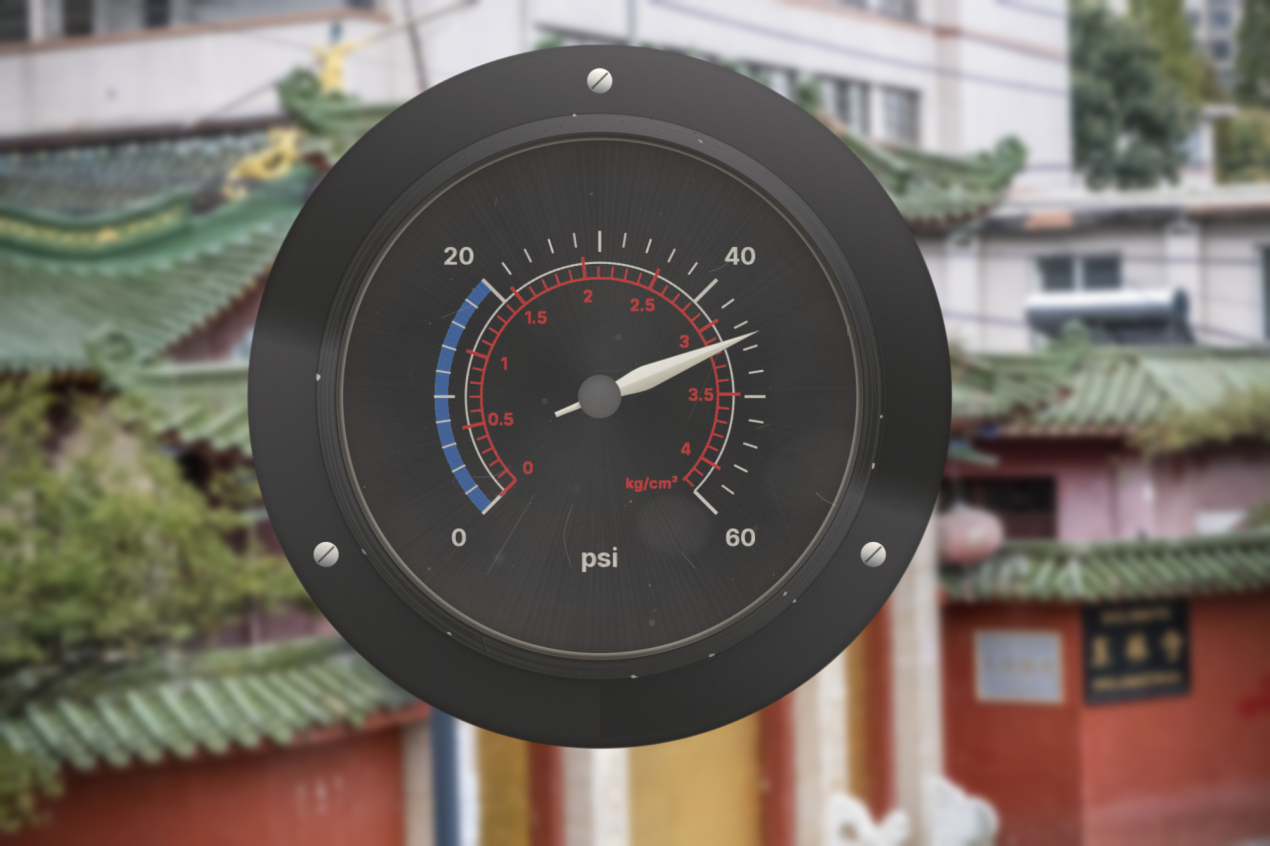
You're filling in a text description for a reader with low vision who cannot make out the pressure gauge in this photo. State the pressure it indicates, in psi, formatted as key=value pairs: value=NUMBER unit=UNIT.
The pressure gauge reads value=45 unit=psi
